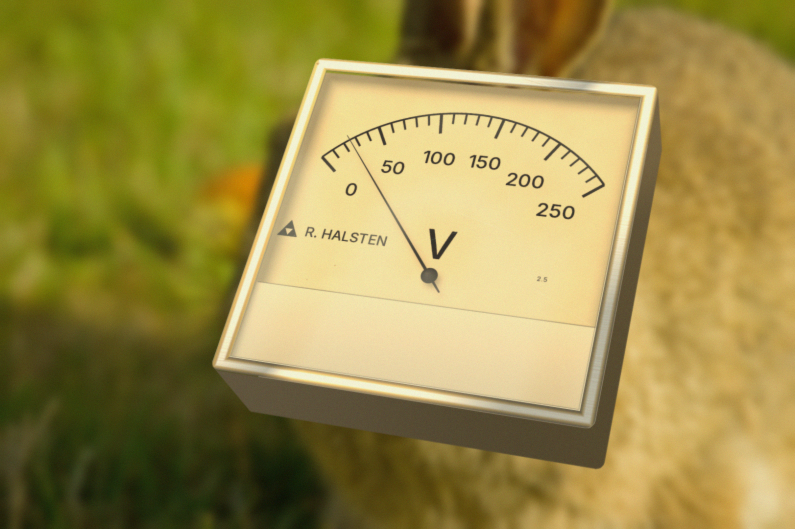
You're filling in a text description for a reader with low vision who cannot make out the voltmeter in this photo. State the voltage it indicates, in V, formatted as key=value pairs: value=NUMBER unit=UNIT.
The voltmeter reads value=25 unit=V
